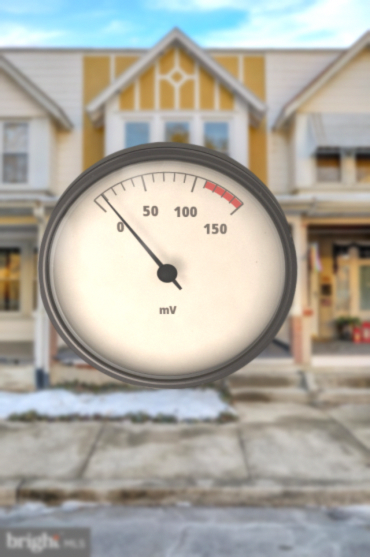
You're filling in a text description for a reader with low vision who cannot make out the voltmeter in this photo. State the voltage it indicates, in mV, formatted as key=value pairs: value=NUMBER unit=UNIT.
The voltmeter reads value=10 unit=mV
